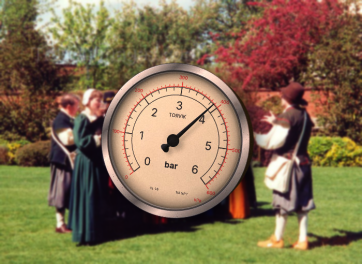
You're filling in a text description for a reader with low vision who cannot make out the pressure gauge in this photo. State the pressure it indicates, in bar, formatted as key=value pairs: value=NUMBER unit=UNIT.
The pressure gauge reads value=3.9 unit=bar
